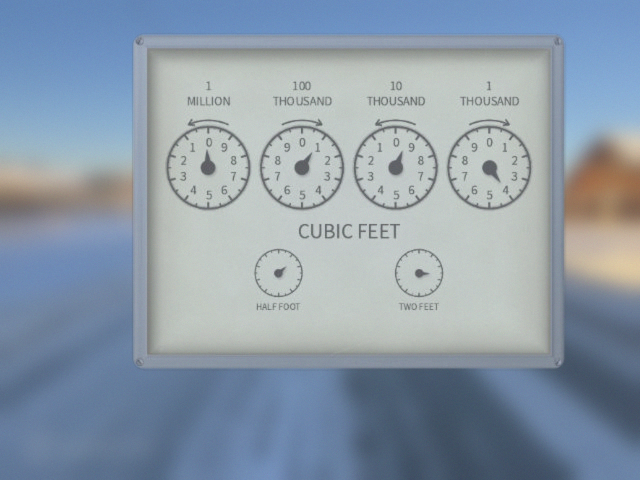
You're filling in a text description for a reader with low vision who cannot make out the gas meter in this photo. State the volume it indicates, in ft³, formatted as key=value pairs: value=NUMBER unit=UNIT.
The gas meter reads value=9400 unit=ft³
